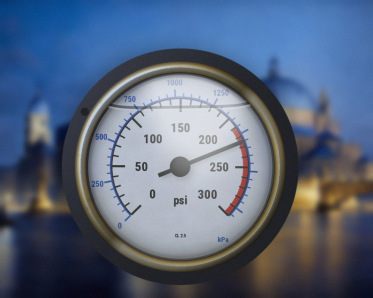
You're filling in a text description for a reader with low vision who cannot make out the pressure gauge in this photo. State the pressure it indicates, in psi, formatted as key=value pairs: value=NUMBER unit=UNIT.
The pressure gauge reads value=225 unit=psi
